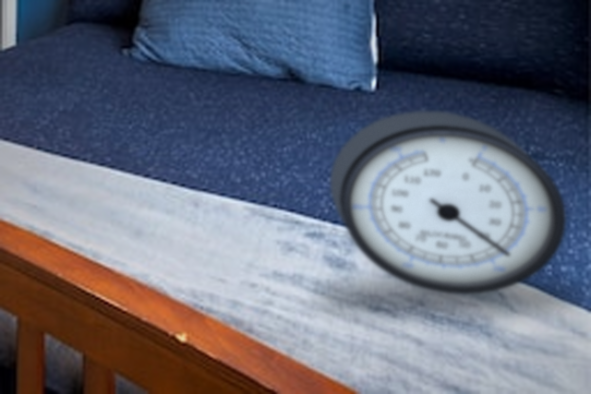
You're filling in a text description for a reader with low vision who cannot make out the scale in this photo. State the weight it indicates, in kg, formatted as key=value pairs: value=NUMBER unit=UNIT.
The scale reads value=40 unit=kg
